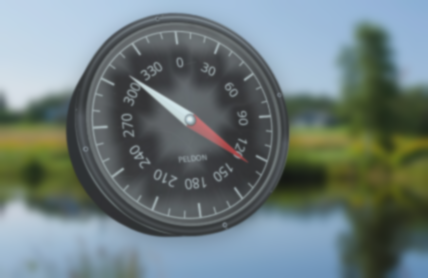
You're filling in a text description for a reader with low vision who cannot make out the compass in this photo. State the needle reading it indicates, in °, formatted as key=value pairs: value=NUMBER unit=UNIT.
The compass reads value=130 unit=°
